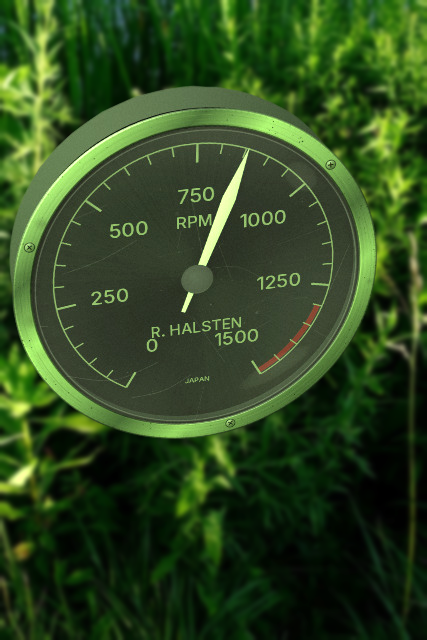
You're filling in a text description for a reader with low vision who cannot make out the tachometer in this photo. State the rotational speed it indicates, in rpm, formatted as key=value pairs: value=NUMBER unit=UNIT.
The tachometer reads value=850 unit=rpm
